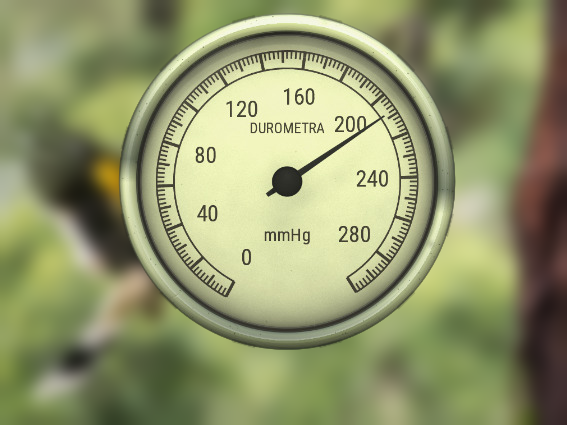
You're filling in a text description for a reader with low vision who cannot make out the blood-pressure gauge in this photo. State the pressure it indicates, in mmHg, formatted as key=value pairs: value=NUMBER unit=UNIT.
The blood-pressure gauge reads value=208 unit=mmHg
